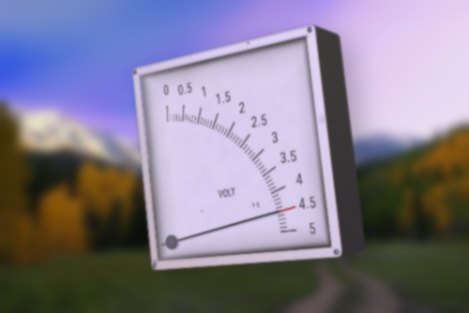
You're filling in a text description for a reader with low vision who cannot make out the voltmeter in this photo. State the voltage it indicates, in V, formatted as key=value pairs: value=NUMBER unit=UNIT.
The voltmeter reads value=4.5 unit=V
